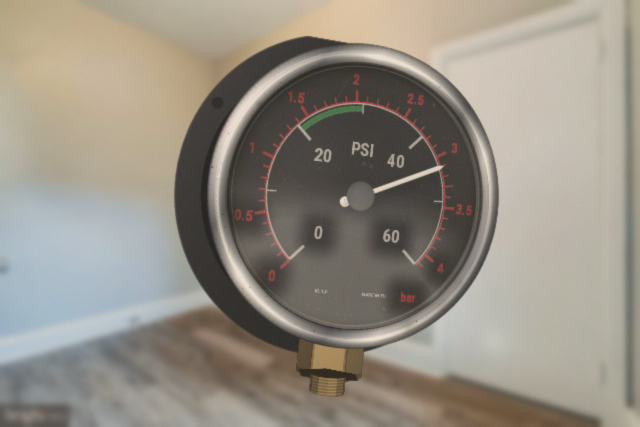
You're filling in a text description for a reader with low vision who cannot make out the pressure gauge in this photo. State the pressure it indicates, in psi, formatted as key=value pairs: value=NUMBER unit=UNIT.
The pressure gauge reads value=45 unit=psi
